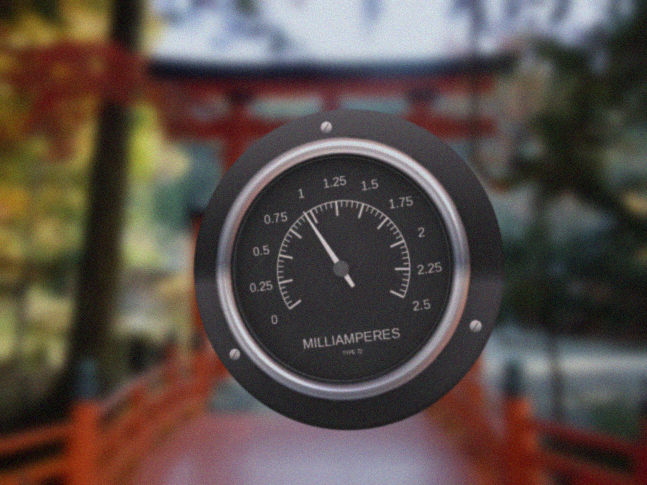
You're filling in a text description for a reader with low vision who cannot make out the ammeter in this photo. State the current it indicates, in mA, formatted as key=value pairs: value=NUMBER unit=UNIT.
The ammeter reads value=0.95 unit=mA
